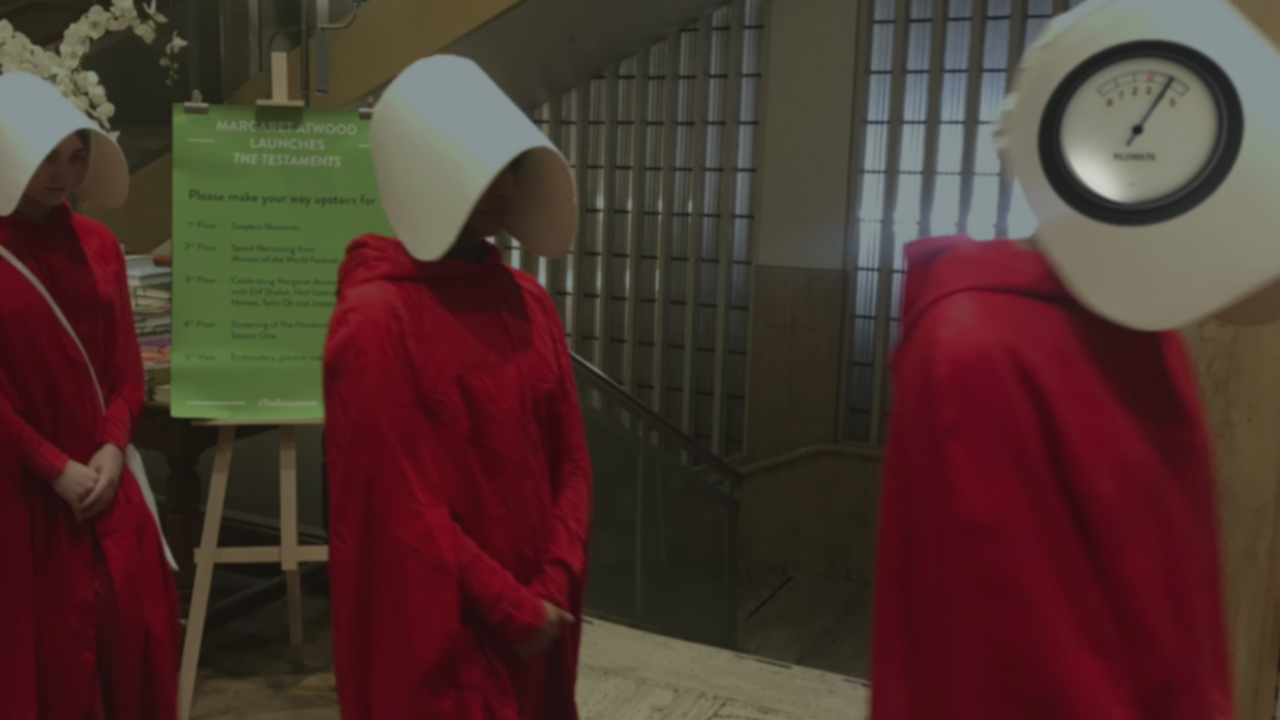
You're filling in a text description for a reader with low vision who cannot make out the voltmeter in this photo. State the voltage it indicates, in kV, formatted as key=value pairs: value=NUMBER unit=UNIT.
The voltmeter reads value=4 unit=kV
